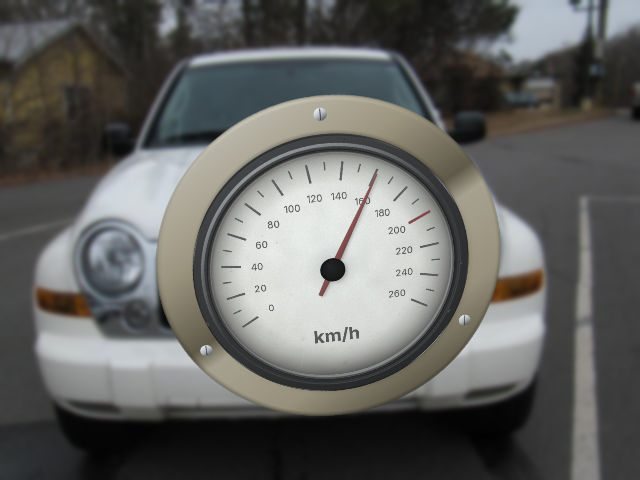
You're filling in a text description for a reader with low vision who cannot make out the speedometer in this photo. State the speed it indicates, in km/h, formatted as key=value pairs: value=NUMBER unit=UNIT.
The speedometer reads value=160 unit=km/h
